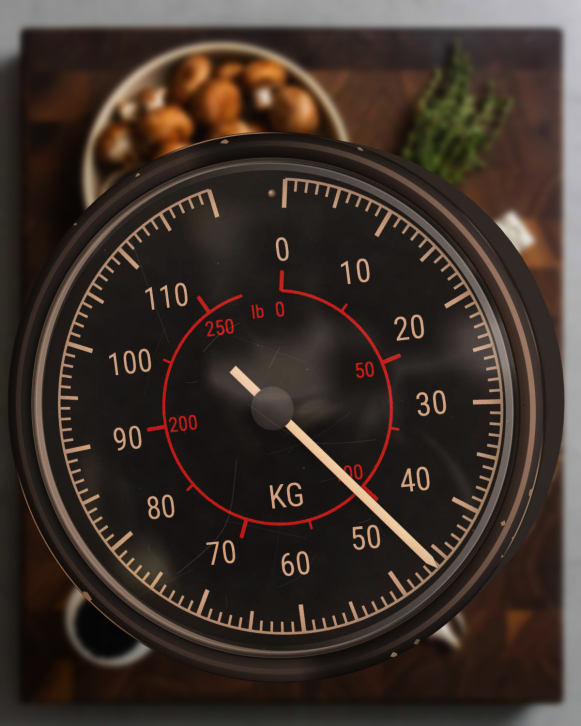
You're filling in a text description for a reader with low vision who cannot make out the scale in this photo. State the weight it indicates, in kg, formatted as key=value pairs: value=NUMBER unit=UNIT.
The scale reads value=46 unit=kg
